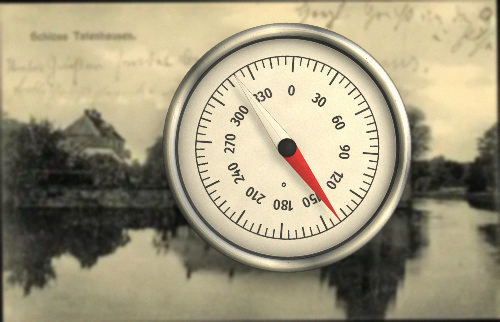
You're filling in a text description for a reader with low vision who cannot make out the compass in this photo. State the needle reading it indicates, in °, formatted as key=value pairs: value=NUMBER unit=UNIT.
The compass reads value=140 unit=°
